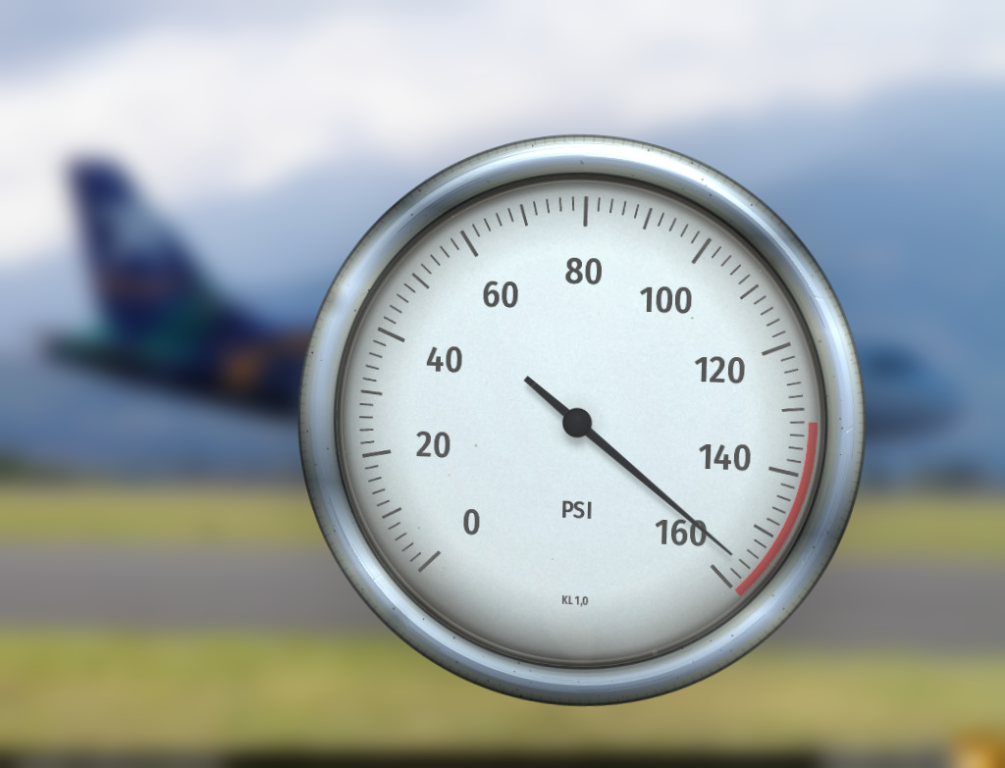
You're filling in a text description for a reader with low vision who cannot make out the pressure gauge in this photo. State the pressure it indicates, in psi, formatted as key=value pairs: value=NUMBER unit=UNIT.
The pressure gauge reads value=156 unit=psi
